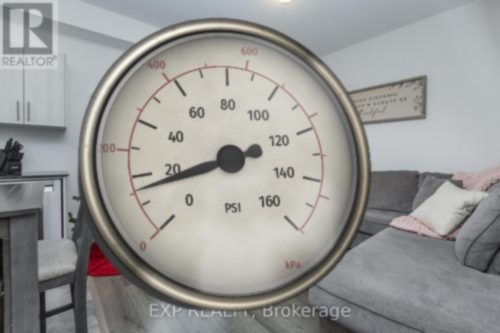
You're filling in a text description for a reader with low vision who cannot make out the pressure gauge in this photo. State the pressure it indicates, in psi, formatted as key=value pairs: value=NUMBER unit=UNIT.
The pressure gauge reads value=15 unit=psi
